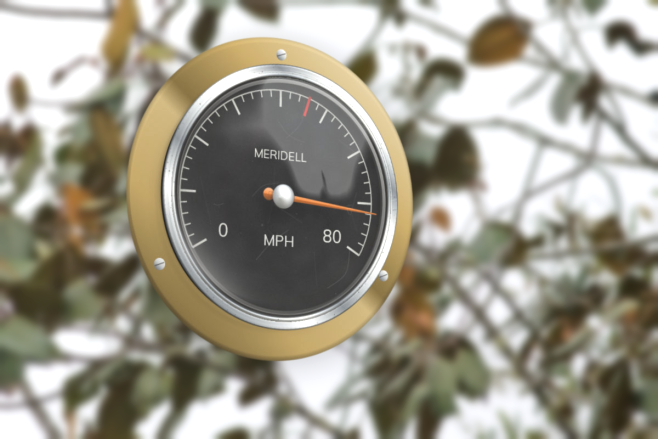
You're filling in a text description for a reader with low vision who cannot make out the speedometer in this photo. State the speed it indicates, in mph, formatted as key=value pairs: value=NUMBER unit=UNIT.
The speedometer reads value=72 unit=mph
